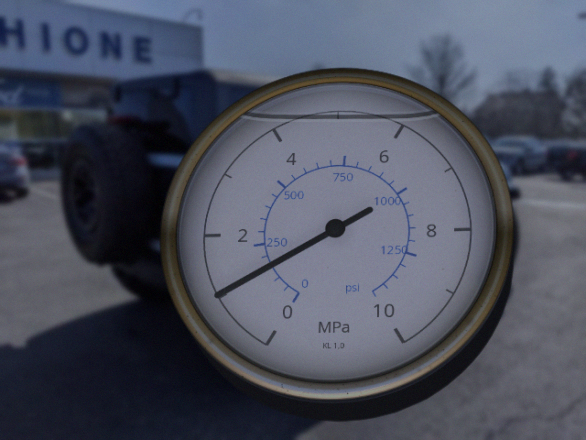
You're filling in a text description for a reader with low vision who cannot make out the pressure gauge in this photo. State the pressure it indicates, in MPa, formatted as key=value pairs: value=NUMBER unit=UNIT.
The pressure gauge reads value=1 unit=MPa
